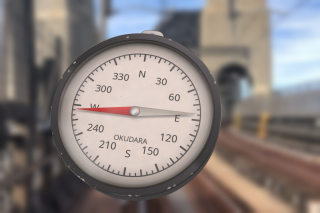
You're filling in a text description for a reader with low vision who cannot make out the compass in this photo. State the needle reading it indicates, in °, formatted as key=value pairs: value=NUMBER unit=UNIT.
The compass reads value=265 unit=°
